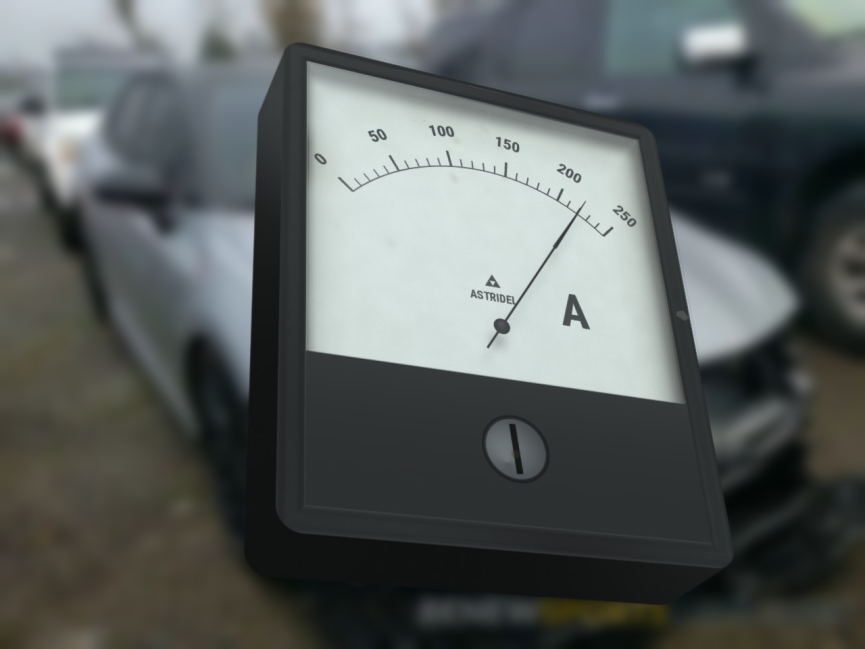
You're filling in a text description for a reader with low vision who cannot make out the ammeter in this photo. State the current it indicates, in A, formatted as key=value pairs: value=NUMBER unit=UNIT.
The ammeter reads value=220 unit=A
